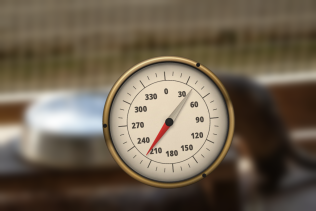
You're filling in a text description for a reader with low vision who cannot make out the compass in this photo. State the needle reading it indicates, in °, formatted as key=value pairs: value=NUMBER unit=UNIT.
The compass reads value=220 unit=°
